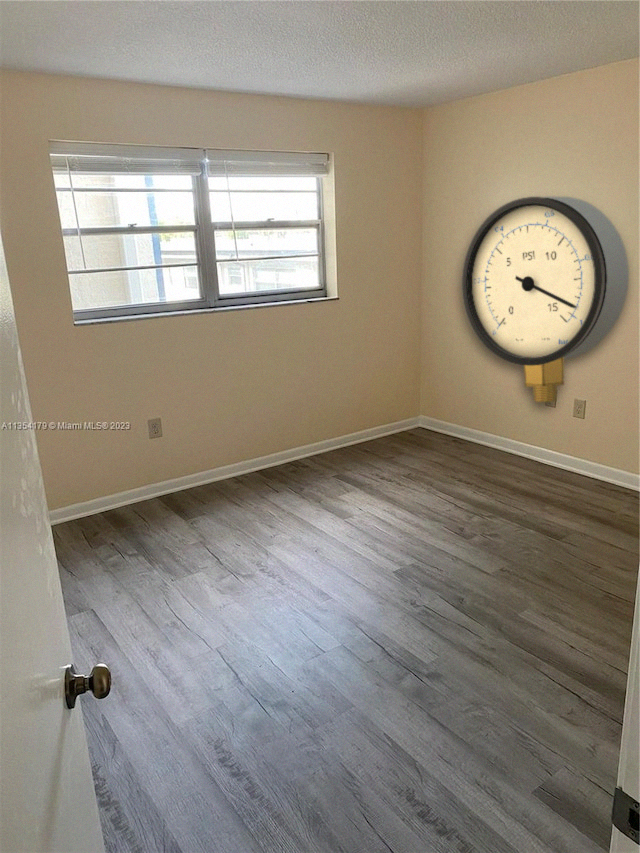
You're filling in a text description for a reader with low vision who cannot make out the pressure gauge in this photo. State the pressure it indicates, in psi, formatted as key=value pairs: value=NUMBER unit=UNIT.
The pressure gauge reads value=14 unit=psi
